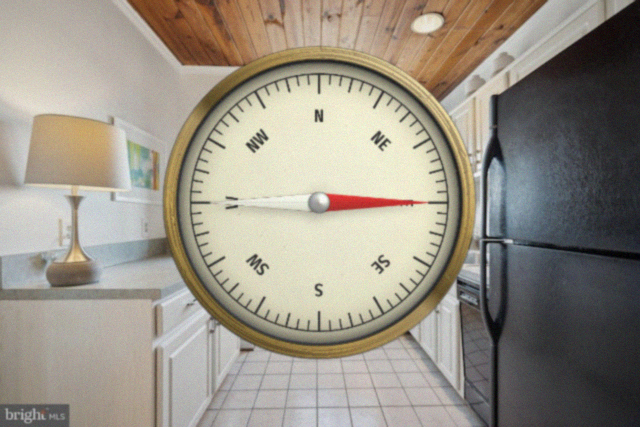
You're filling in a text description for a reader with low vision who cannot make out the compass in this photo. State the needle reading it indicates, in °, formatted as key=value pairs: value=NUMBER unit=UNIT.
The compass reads value=90 unit=°
